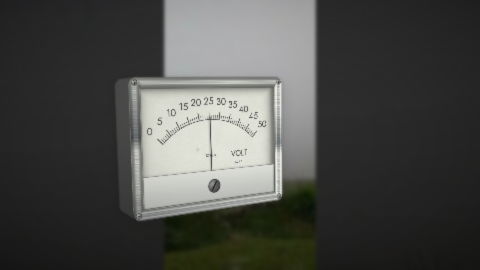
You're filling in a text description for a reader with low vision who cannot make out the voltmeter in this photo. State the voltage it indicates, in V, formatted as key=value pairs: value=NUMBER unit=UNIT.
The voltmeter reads value=25 unit=V
